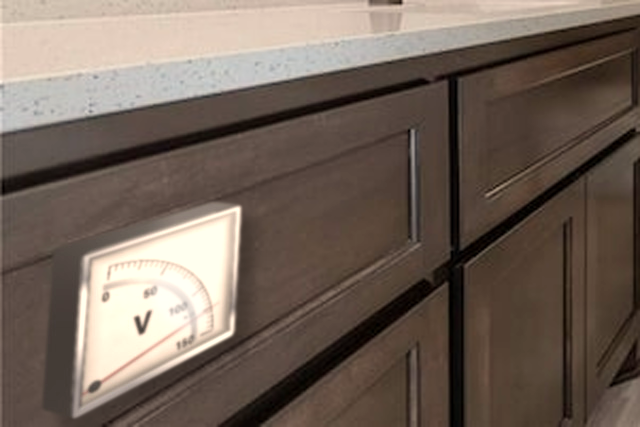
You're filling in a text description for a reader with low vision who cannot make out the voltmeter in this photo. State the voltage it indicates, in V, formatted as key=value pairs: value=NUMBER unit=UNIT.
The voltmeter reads value=125 unit=V
